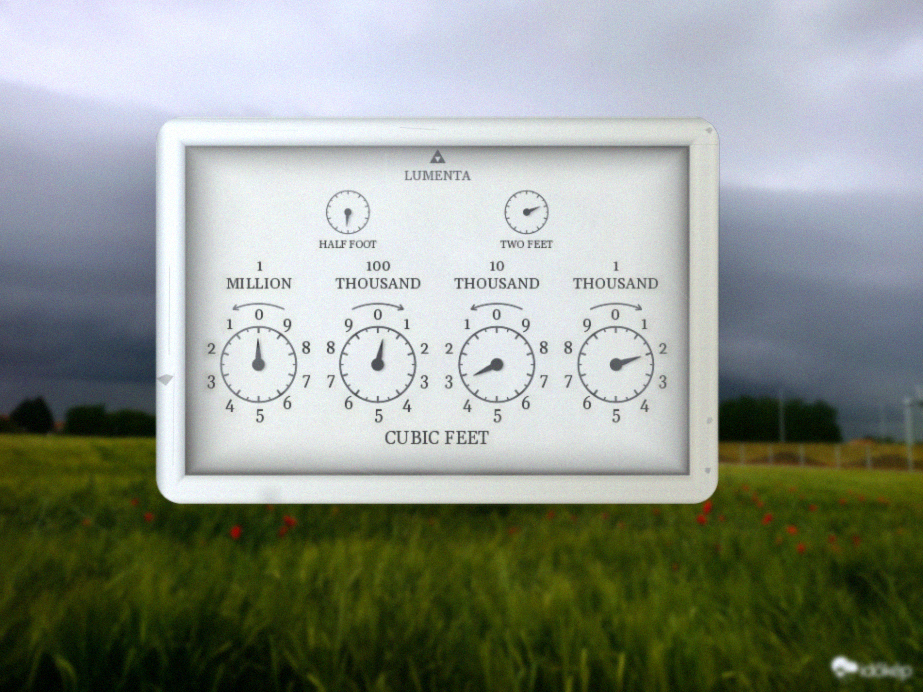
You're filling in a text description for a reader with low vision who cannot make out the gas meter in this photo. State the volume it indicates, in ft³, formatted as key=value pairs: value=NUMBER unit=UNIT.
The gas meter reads value=3200 unit=ft³
